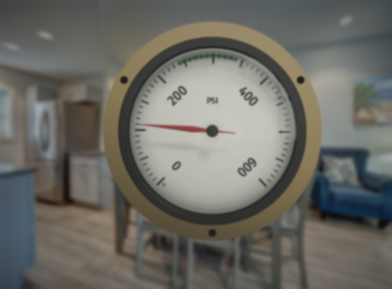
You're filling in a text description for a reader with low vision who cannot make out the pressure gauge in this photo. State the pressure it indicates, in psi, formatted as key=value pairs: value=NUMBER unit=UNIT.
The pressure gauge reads value=110 unit=psi
